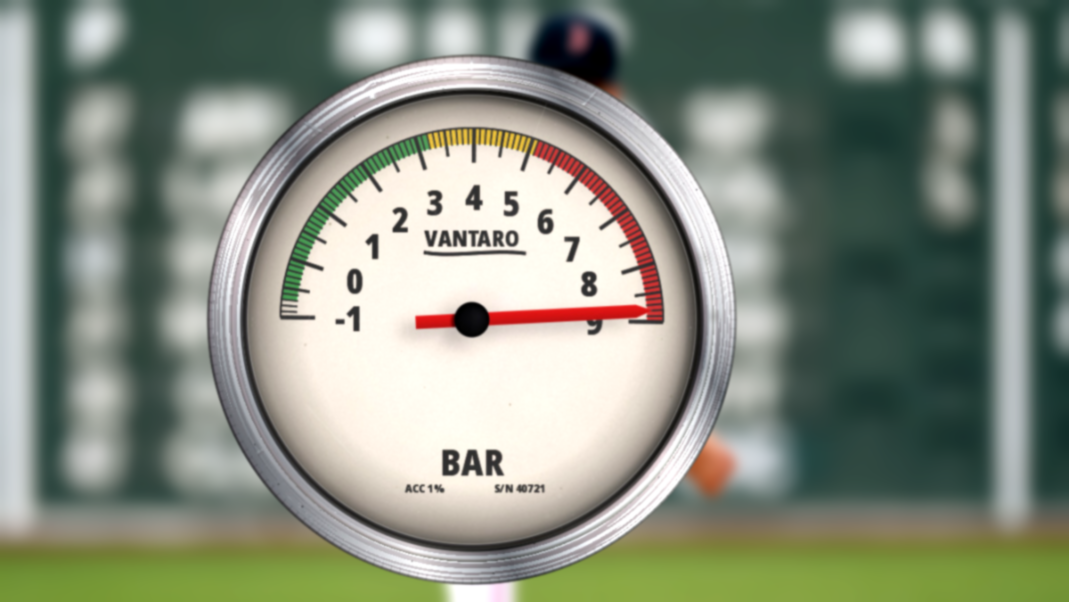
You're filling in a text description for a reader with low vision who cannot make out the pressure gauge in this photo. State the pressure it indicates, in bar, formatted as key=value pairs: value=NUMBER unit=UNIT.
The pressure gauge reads value=8.8 unit=bar
